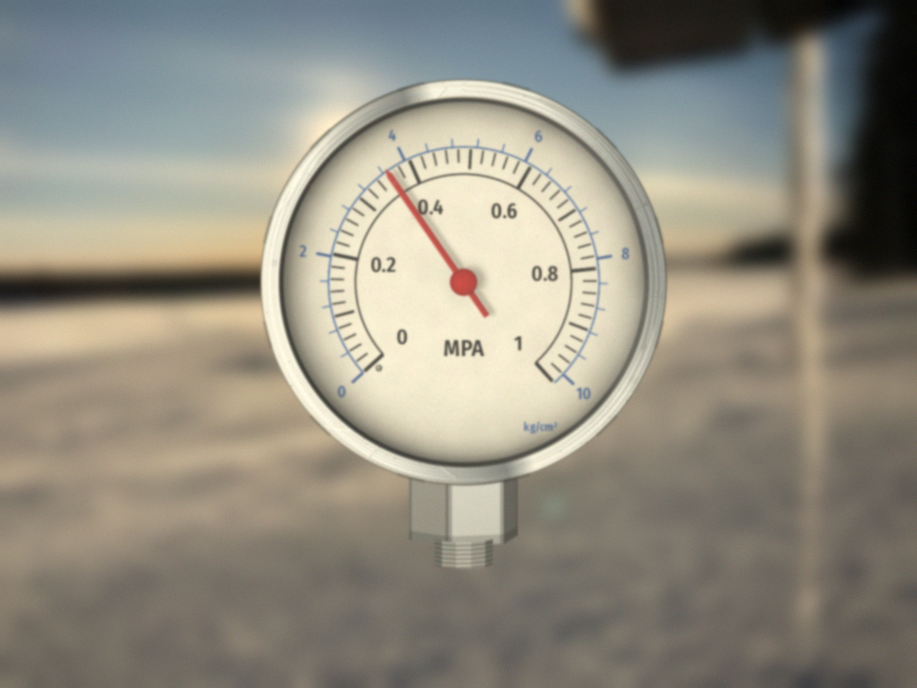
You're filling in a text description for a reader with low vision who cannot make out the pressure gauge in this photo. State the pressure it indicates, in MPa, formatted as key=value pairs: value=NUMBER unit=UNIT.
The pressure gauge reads value=0.36 unit=MPa
